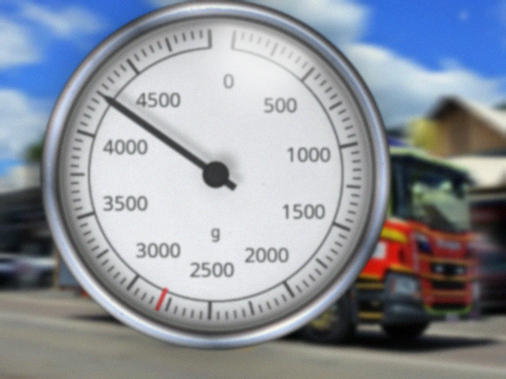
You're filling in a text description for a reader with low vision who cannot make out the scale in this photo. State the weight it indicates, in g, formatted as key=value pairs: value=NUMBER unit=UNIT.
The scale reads value=4250 unit=g
